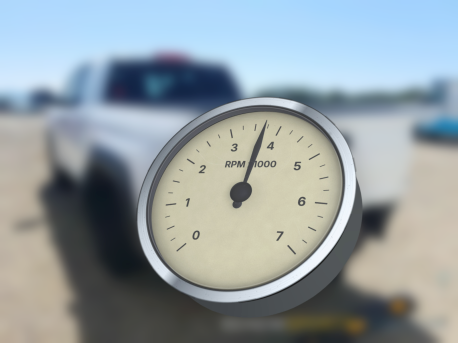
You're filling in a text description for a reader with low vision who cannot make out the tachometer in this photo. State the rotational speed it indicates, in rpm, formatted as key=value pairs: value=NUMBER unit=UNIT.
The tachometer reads value=3750 unit=rpm
